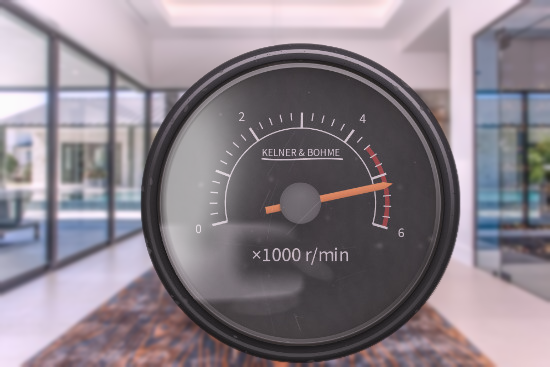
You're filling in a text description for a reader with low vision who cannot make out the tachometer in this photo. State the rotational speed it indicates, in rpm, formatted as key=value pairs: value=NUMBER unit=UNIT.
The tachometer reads value=5200 unit=rpm
